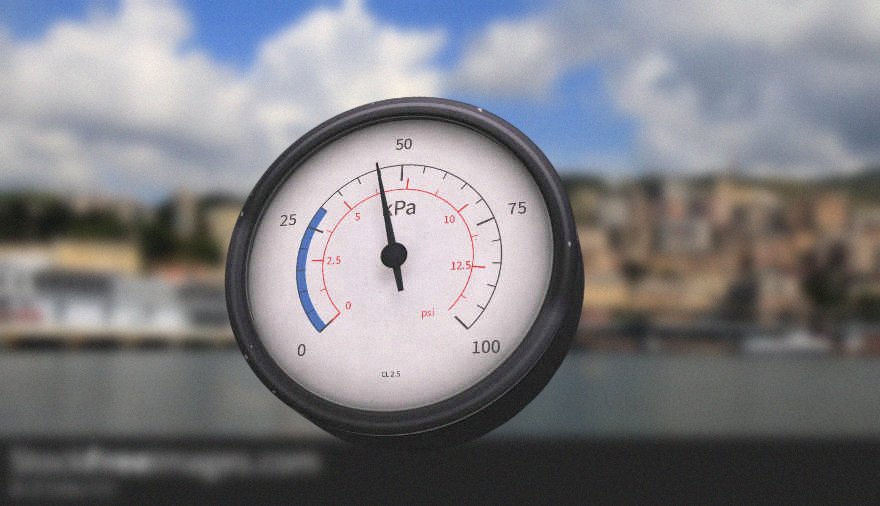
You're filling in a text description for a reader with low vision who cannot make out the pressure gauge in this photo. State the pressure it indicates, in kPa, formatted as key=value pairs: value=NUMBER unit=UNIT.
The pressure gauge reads value=45 unit=kPa
